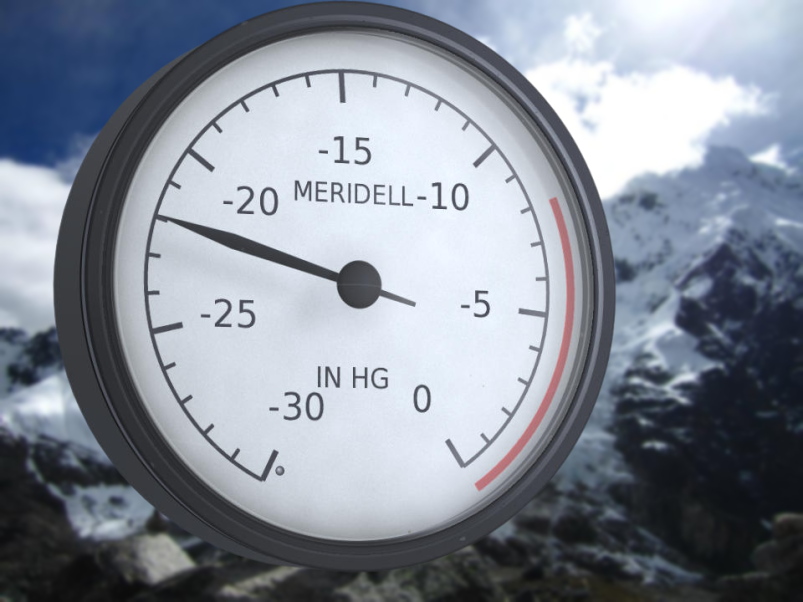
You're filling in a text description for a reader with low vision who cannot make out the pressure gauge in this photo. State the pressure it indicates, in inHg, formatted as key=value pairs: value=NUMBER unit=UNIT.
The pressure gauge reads value=-22 unit=inHg
